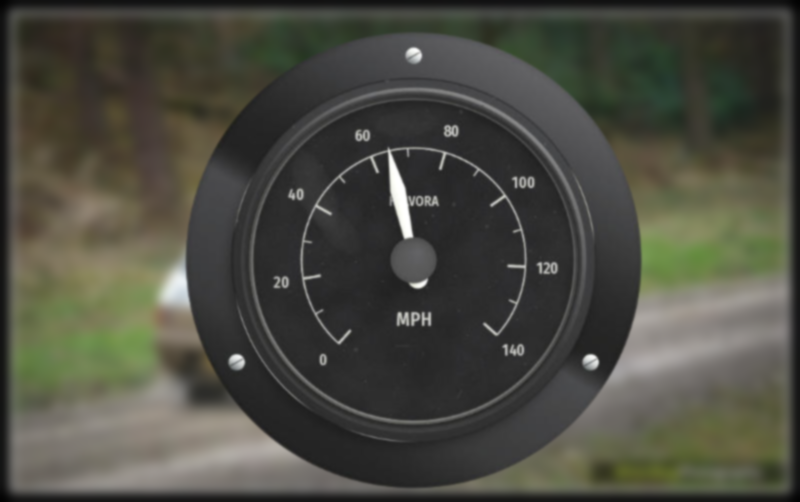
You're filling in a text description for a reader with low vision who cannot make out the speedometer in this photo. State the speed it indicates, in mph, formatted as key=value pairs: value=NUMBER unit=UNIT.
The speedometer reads value=65 unit=mph
